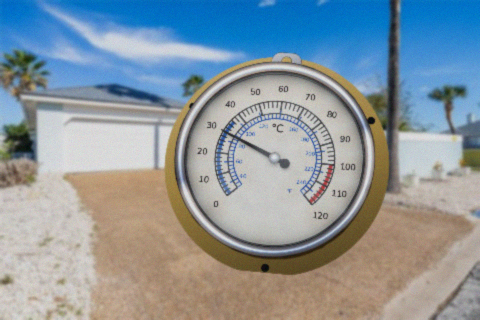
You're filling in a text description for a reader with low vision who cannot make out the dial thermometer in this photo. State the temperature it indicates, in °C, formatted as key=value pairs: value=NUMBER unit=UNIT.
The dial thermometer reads value=30 unit=°C
